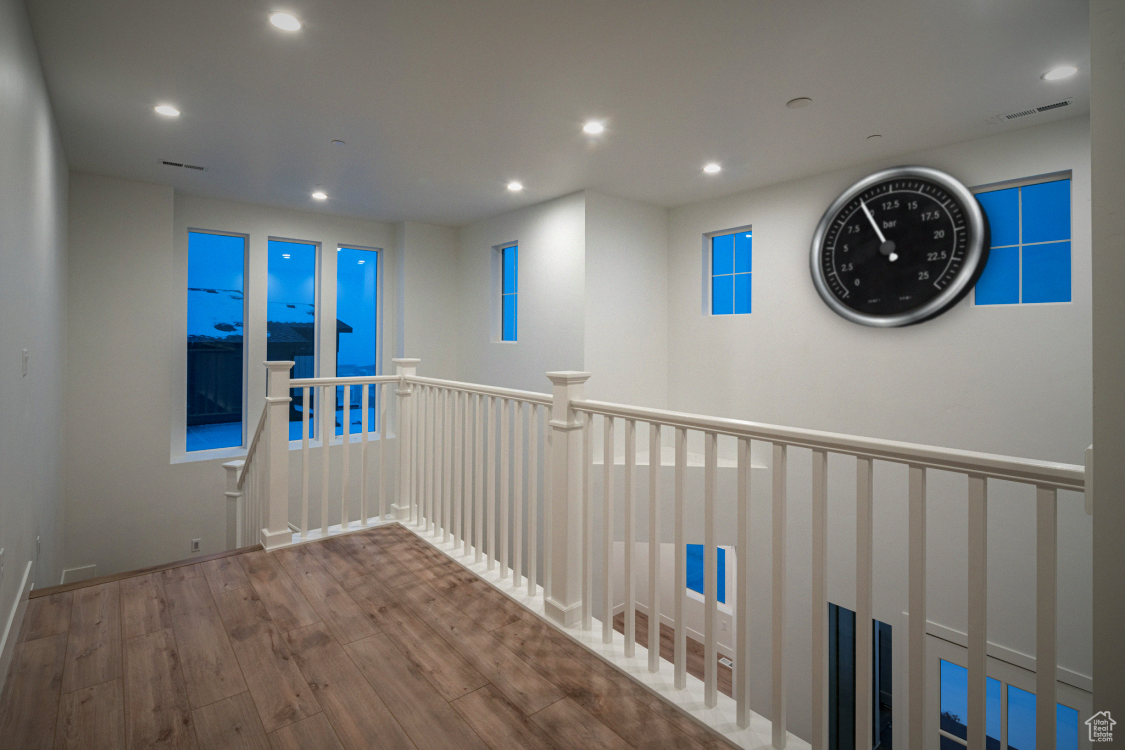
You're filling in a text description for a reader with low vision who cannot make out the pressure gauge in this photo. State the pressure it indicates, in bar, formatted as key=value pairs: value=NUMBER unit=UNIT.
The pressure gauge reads value=10 unit=bar
